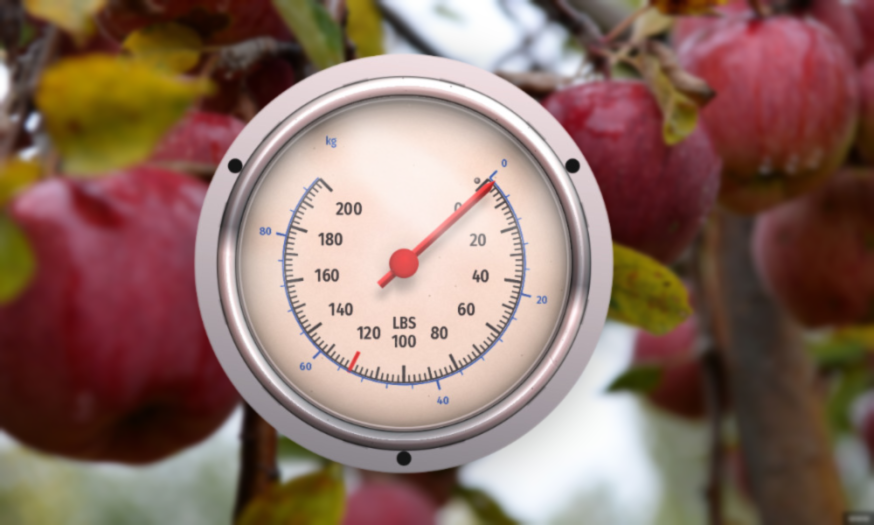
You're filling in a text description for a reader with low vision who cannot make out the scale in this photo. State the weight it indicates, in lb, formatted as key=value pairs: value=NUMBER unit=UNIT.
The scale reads value=2 unit=lb
